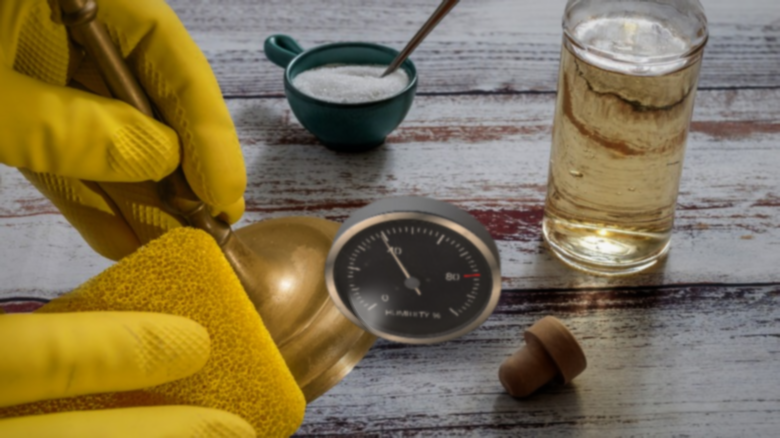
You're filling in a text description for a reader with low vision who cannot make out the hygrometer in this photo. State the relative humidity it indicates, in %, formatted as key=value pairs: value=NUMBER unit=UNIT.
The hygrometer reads value=40 unit=%
